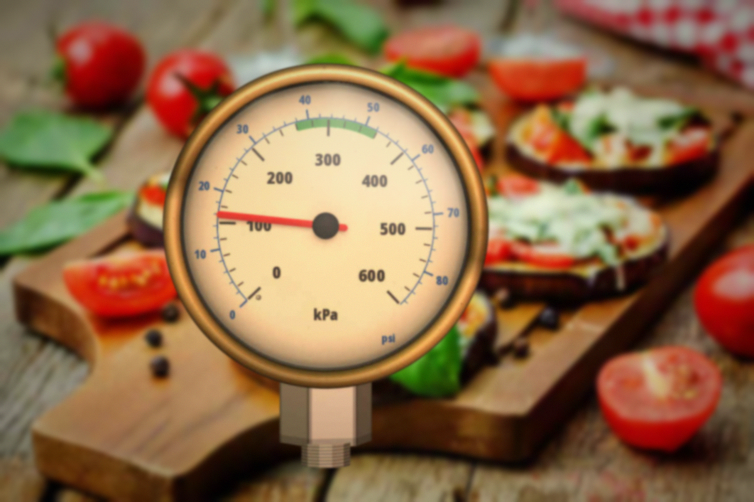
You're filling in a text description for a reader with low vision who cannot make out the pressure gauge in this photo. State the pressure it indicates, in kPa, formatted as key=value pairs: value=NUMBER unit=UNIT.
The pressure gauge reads value=110 unit=kPa
